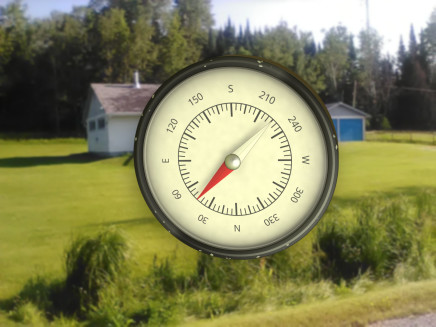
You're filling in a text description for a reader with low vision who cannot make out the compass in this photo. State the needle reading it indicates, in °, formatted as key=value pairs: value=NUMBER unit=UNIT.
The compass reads value=45 unit=°
